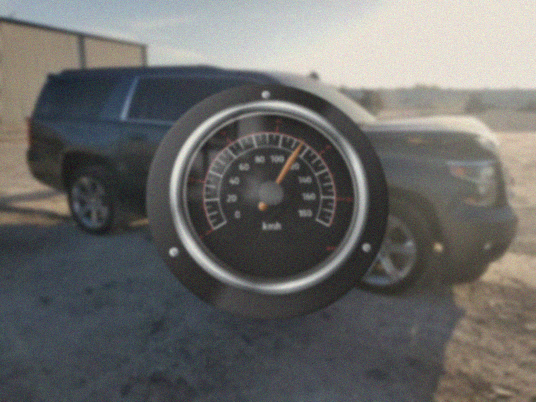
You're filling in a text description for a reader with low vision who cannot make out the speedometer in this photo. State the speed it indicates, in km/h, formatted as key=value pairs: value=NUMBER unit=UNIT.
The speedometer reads value=115 unit=km/h
